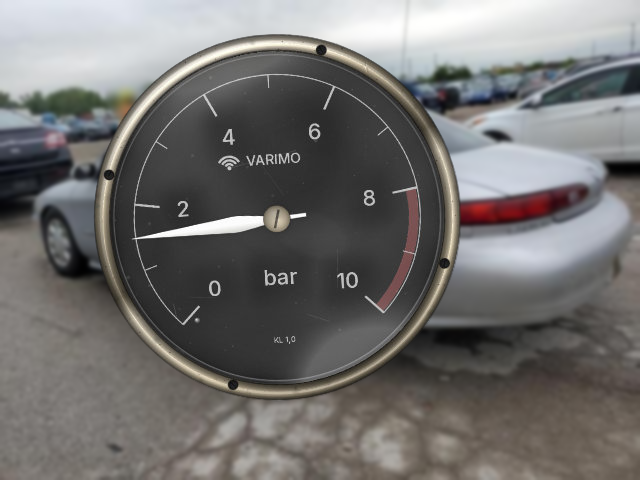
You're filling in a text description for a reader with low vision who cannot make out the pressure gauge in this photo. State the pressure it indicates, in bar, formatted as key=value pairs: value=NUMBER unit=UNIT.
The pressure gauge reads value=1.5 unit=bar
